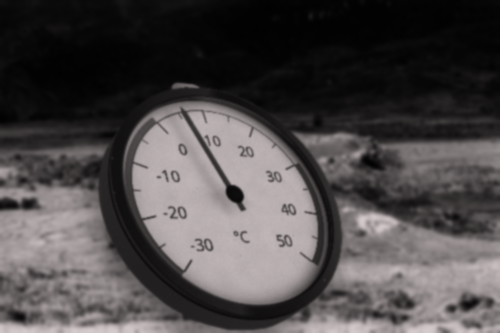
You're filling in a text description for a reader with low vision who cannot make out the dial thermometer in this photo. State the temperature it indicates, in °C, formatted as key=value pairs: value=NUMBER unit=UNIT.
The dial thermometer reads value=5 unit=°C
